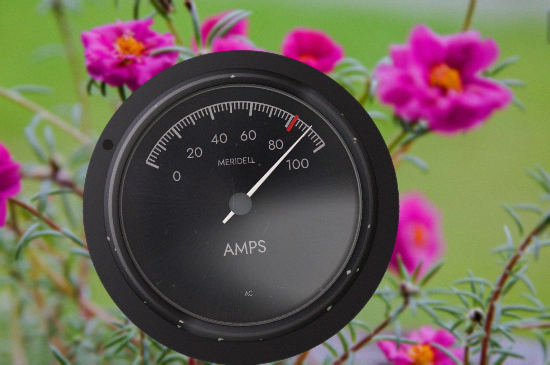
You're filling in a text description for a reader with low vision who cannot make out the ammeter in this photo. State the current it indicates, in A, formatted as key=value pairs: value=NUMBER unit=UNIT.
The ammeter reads value=90 unit=A
